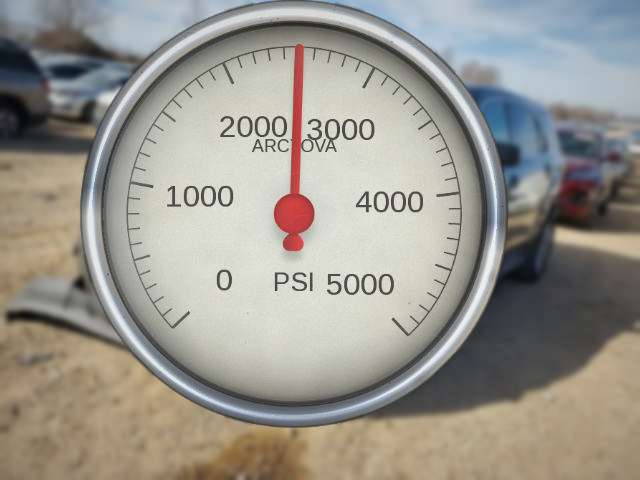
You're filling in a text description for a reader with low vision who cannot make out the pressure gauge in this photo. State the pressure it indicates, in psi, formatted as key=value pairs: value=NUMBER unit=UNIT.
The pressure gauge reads value=2500 unit=psi
